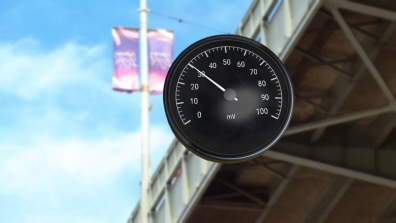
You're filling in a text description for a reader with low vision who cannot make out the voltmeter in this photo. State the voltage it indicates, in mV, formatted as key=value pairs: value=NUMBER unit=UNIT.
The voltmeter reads value=30 unit=mV
